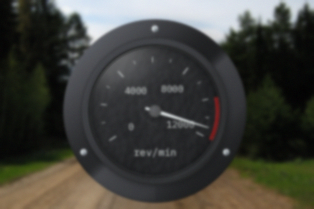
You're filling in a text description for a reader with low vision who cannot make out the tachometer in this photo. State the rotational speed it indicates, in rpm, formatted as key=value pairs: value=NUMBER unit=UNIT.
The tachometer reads value=11500 unit=rpm
